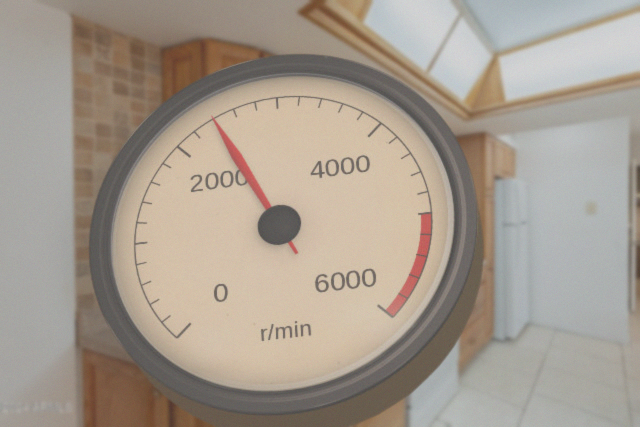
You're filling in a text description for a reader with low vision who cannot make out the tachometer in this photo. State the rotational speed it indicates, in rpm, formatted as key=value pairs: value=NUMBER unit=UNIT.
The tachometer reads value=2400 unit=rpm
